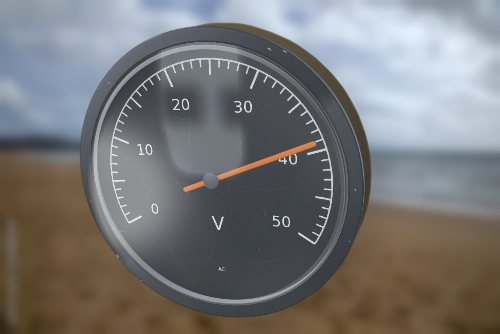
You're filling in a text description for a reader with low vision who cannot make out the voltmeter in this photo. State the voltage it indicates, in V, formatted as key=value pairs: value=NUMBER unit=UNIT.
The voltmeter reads value=39 unit=V
